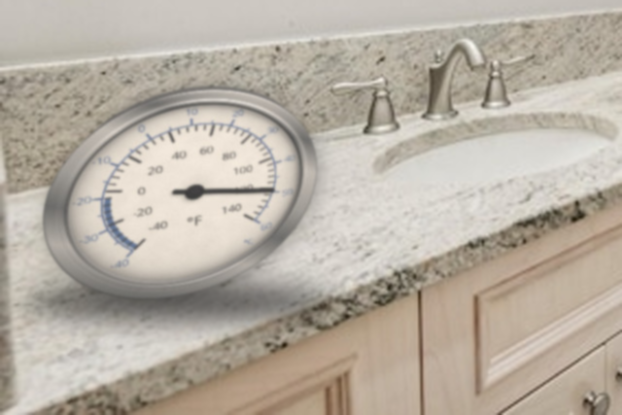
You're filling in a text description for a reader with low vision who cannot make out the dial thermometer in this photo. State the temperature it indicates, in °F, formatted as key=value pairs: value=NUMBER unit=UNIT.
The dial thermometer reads value=120 unit=°F
